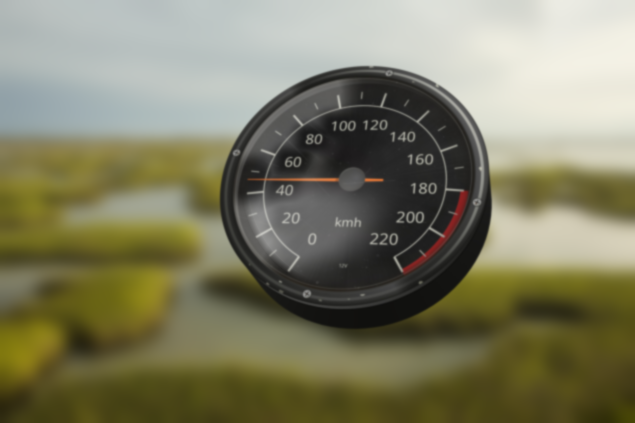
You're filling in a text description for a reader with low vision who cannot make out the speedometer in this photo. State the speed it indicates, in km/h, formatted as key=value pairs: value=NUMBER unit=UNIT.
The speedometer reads value=45 unit=km/h
